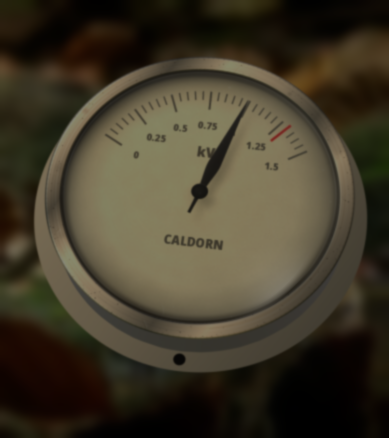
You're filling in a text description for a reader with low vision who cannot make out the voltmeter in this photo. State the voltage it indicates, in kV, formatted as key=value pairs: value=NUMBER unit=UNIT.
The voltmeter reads value=1 unit=kV
